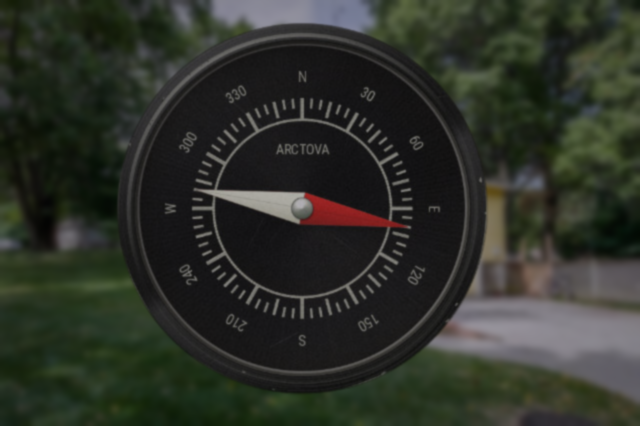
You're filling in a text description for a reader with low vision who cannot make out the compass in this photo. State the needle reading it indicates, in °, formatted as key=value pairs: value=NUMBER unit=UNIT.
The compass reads value=100 unit=°
